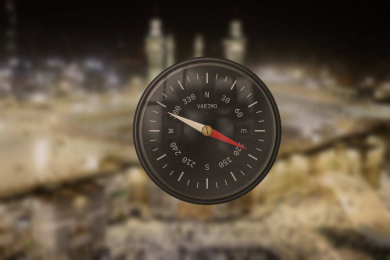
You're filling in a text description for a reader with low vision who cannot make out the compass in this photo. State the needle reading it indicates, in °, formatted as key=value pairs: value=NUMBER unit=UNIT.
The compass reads value=115 unit=°
